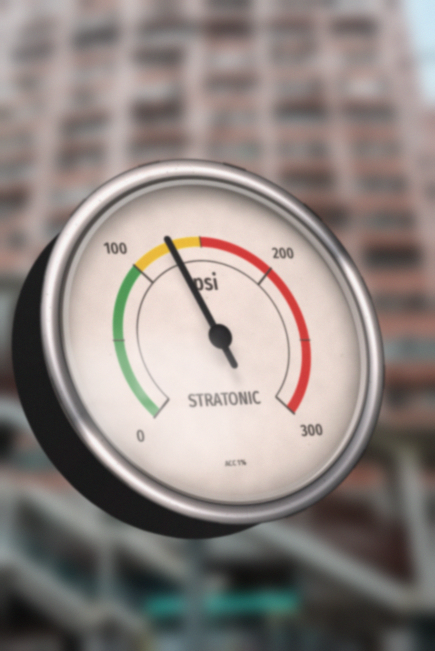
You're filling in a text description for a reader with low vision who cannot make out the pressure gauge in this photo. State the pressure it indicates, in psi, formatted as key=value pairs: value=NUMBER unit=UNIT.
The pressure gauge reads value=125 unit=psi
